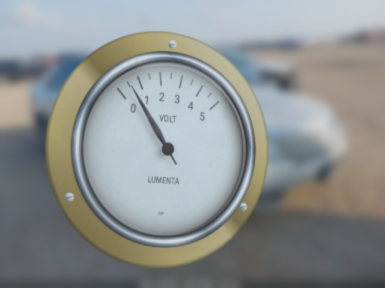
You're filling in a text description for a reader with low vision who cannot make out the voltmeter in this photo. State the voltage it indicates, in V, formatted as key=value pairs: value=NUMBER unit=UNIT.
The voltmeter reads value=0.5 unit=V
